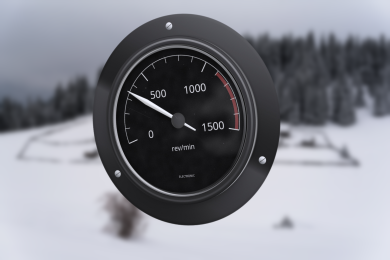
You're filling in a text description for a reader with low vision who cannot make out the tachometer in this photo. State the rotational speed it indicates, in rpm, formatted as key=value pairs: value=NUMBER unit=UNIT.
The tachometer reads value=350 unit=rpm
